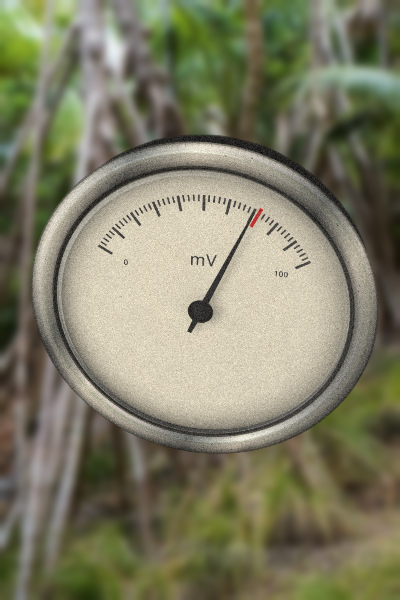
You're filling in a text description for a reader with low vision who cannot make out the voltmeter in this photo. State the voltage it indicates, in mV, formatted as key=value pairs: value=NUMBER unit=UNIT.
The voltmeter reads value=70 unit=mV
